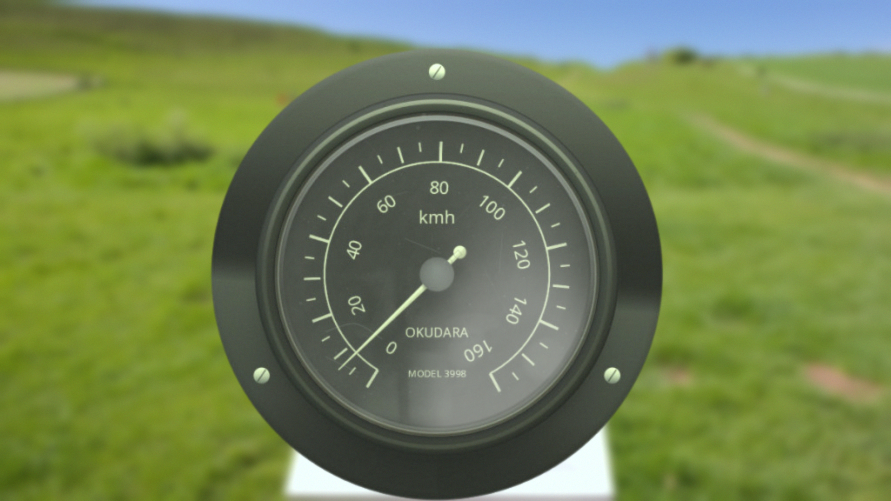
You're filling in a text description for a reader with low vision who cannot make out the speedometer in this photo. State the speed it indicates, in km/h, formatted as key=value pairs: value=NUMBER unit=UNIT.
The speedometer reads value=7.5 unit=km/h
